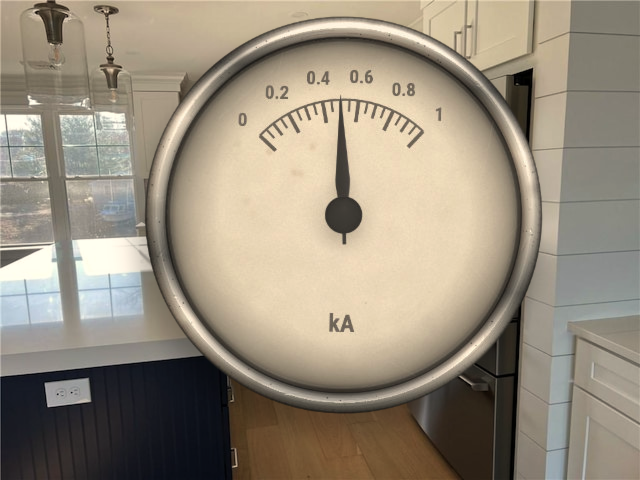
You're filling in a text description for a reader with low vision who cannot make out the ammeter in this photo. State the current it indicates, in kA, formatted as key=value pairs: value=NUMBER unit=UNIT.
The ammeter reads value=0.5 unit=kA
